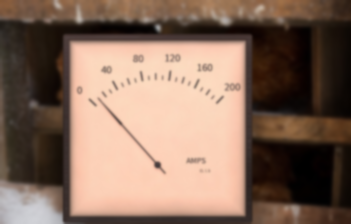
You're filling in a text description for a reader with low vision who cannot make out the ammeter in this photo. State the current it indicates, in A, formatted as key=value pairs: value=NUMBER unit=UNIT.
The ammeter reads value=10 unit=A
